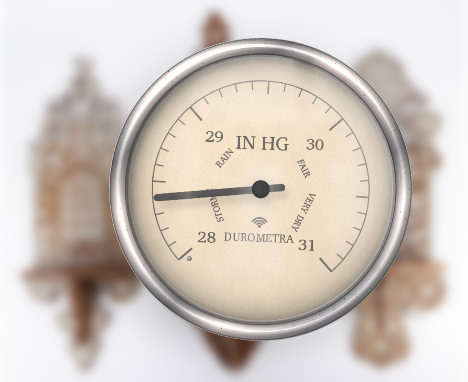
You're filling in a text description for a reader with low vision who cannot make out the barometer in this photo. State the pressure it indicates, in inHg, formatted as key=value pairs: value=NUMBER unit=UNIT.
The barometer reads value=28.4 unit=inHg
